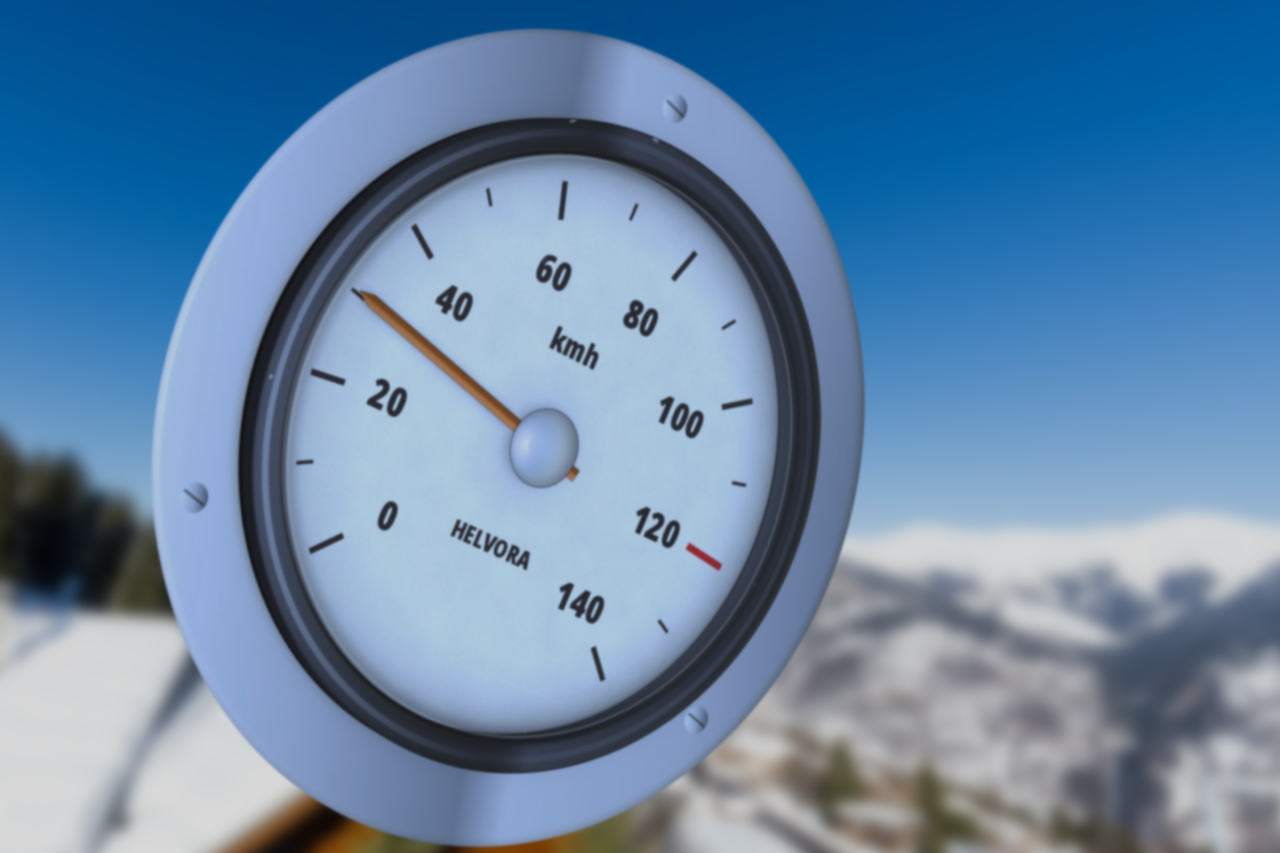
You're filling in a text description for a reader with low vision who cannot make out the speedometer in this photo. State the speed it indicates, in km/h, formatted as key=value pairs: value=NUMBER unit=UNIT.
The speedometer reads value=30 unit=km/h
